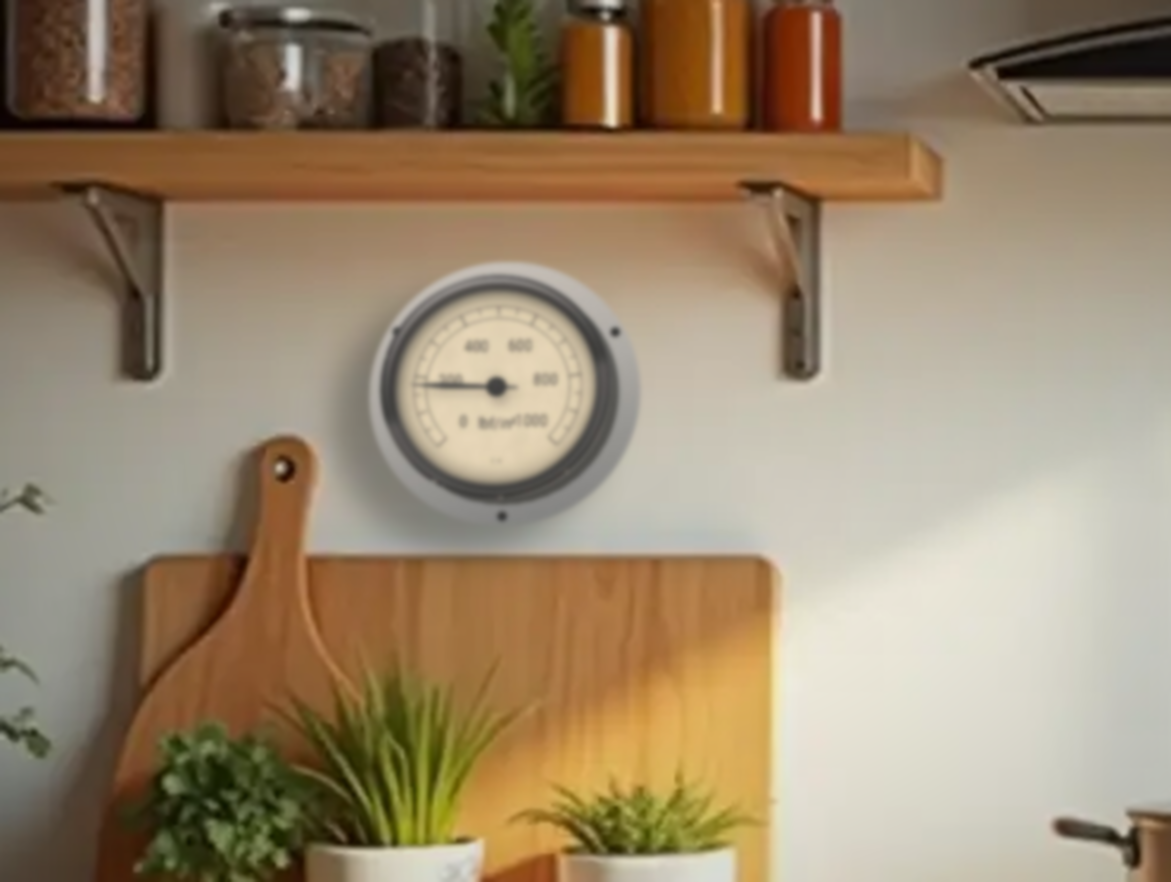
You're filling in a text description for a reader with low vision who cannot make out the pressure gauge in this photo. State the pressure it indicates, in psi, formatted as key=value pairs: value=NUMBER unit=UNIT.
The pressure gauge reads value=175 unit=psi
